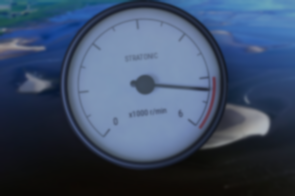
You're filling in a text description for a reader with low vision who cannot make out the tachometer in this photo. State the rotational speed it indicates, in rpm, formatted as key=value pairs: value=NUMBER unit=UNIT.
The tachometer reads value=5250 unit=rpm
